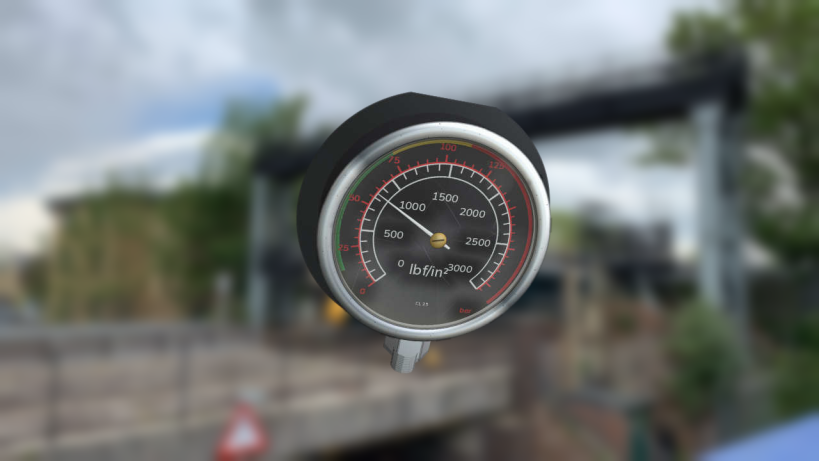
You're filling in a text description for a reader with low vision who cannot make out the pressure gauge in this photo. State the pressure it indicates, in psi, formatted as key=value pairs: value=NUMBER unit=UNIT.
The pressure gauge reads value=850 unit=psi
